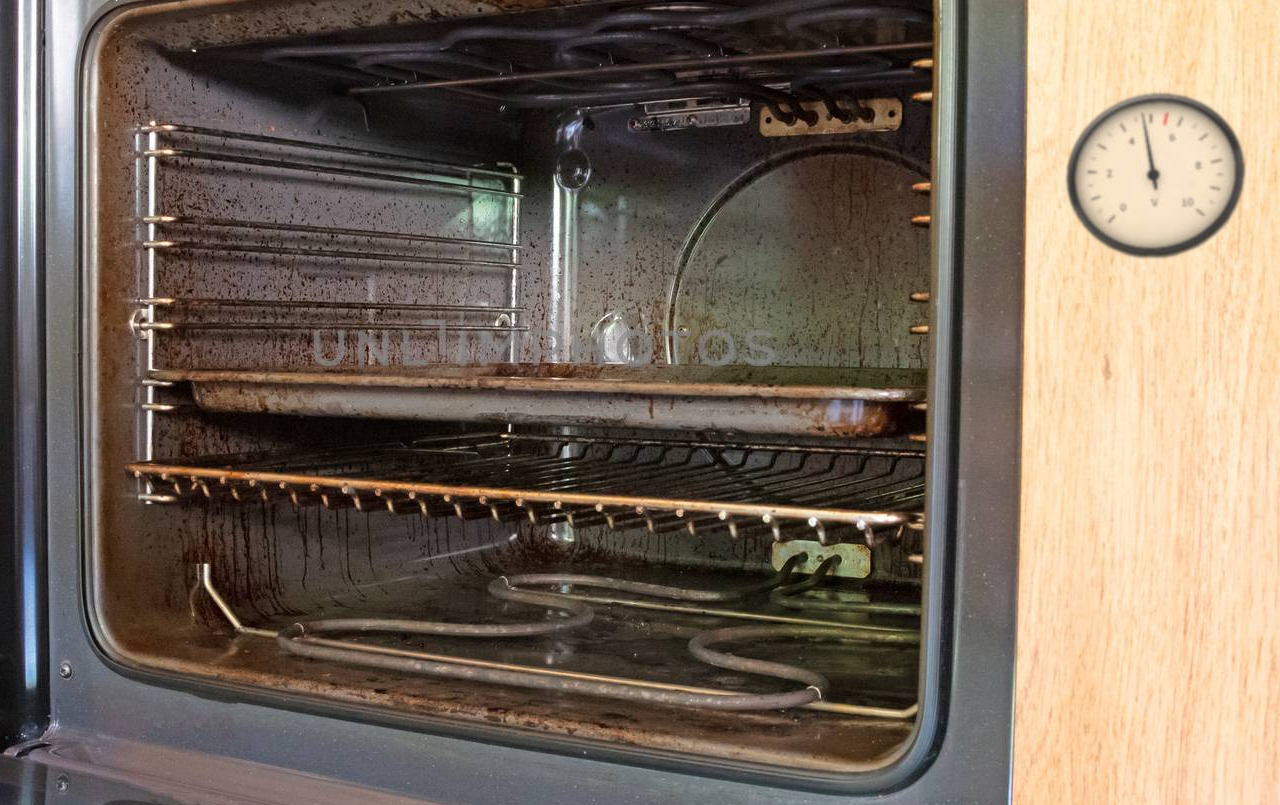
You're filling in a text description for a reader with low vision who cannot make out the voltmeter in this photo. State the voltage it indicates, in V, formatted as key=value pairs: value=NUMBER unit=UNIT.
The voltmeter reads value=4.75 unit=V
